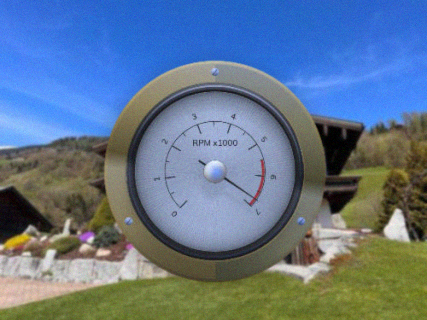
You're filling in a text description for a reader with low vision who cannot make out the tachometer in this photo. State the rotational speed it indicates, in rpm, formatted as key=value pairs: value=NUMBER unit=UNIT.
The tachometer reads value=6750 unit=rpm
